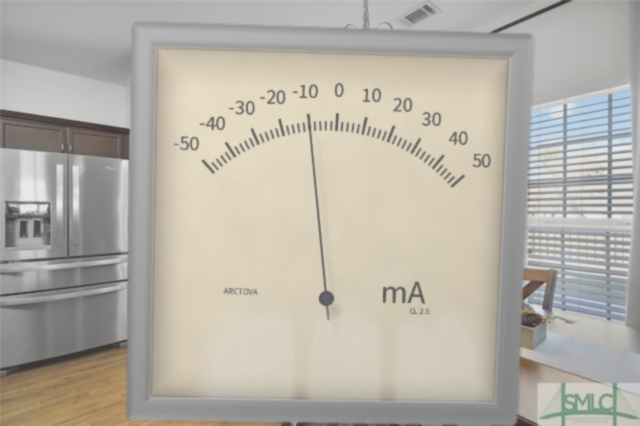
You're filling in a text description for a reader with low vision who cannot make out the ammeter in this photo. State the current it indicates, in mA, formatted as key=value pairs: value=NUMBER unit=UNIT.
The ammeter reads value=-10 unit=mA
